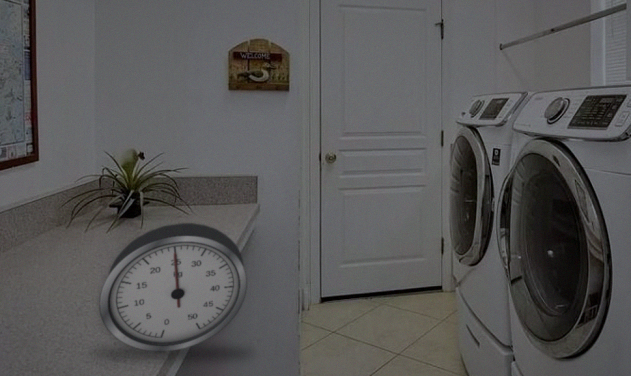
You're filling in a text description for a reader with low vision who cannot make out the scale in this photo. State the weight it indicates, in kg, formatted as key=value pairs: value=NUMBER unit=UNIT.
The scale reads value=25 unit=kg
